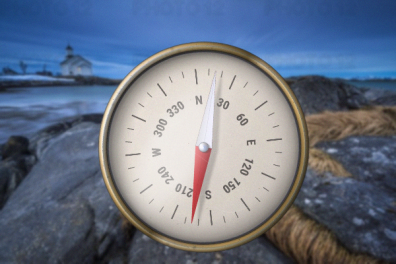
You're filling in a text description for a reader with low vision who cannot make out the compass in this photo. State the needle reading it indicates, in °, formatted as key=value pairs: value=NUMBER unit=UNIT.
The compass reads value=195 unit=°
